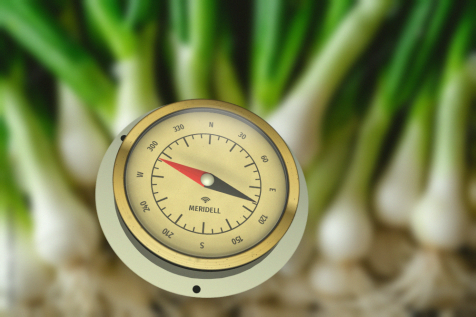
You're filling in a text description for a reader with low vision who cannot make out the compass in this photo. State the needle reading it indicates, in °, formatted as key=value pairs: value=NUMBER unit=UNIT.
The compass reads value=290 unit=°
